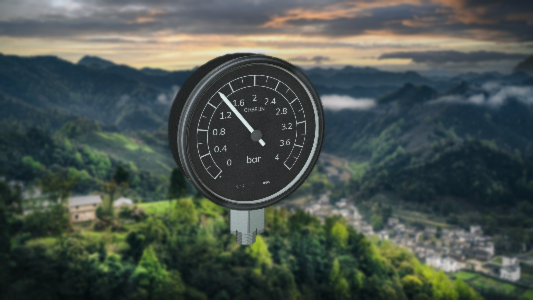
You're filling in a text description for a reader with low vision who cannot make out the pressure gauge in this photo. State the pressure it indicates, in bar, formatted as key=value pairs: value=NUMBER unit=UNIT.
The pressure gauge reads value=1.4 unit=bar
